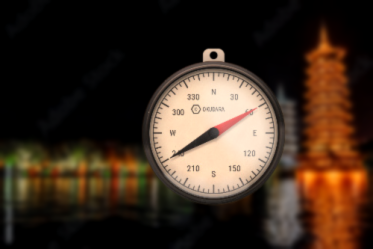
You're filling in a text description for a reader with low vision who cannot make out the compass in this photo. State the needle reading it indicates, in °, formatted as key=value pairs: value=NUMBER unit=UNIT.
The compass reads value=60 unit=°
